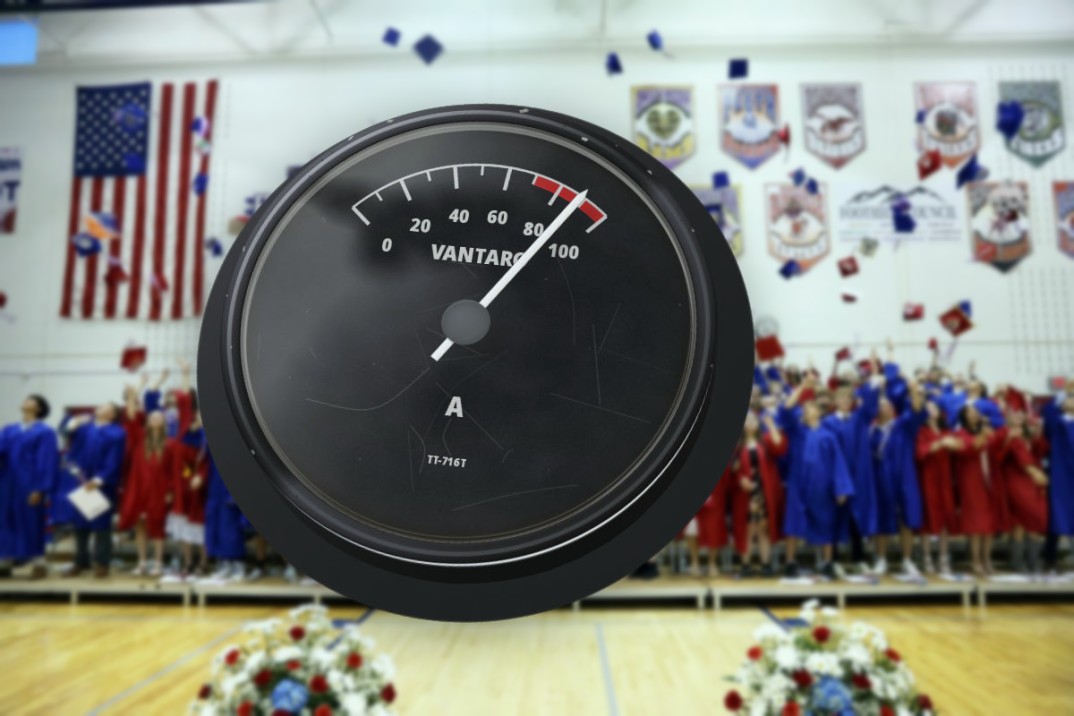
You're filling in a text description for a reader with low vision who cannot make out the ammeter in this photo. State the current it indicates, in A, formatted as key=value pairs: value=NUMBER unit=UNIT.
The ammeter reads value=90 unit=A
